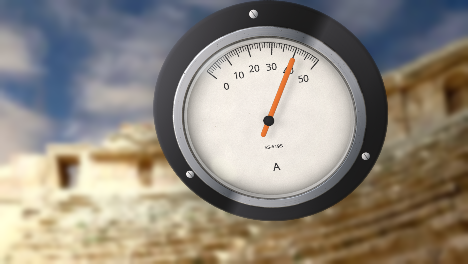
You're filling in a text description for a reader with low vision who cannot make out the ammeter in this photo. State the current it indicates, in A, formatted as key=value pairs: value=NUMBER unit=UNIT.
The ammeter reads value=40 unit=A
